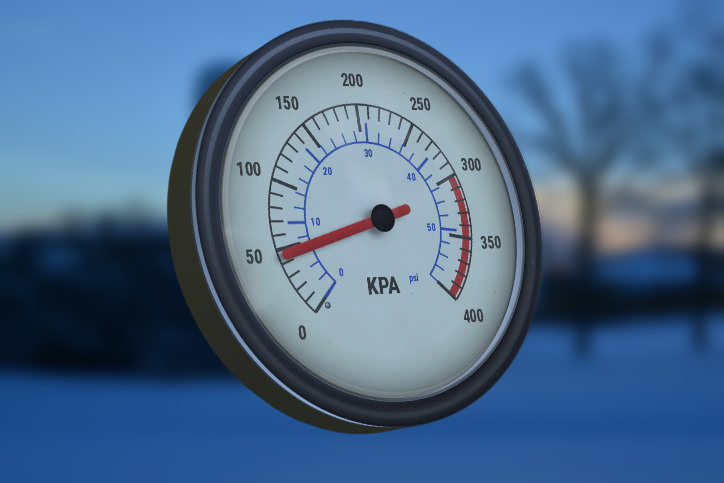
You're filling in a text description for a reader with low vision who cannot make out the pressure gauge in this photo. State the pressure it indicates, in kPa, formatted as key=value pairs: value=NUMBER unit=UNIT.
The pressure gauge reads value=45 unit=kPa
